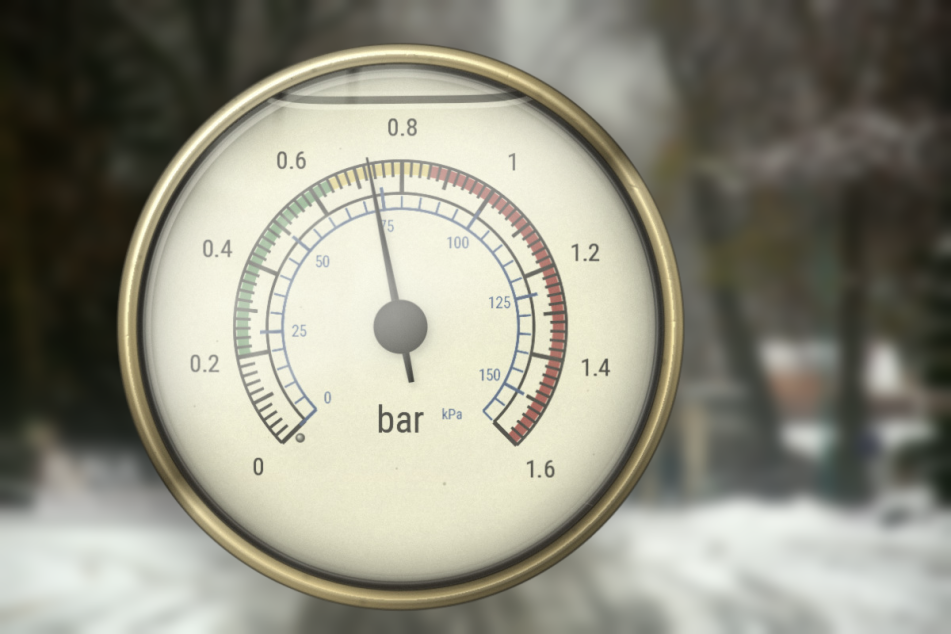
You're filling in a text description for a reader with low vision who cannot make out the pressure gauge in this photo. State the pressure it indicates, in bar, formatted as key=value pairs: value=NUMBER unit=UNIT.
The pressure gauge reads value=0.73 unit=bar
